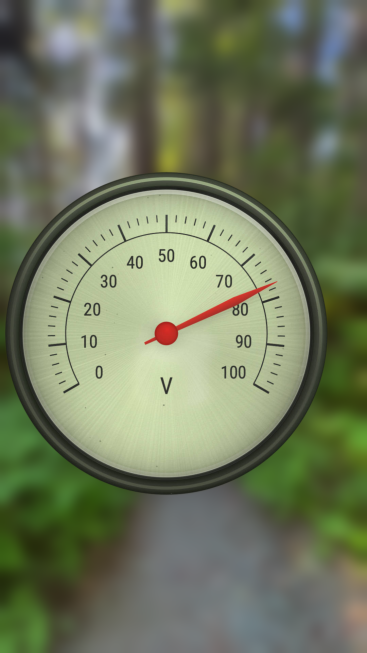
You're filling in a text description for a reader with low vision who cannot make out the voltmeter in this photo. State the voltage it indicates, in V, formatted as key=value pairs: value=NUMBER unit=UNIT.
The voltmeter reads value=77 unit=V
